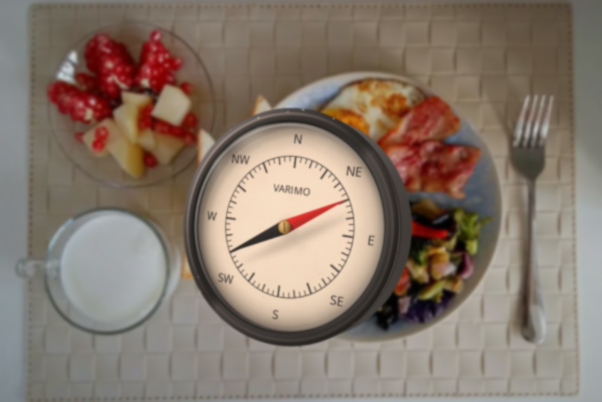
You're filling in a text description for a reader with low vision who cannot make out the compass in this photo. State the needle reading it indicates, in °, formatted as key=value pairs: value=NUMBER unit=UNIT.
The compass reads value=60 unit=°
